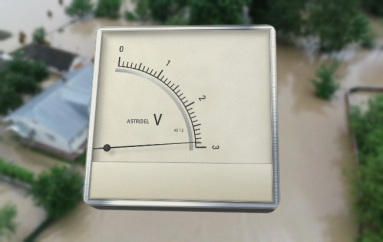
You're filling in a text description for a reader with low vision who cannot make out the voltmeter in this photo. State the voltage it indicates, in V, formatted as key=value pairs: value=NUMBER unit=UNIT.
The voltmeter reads value=2.9 unit=V
